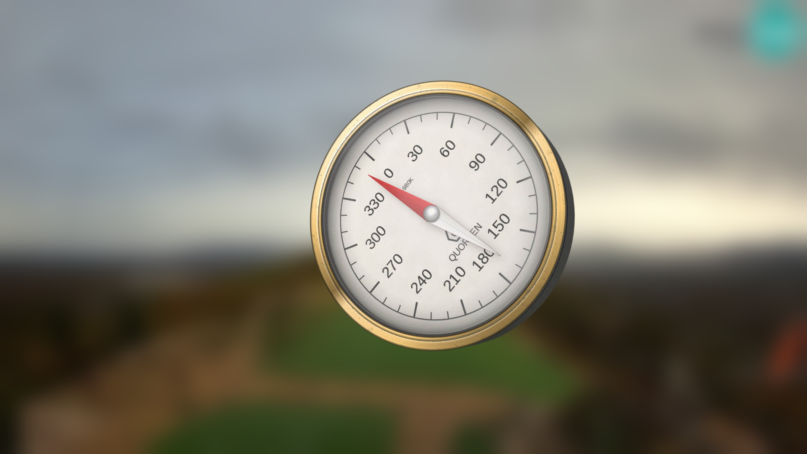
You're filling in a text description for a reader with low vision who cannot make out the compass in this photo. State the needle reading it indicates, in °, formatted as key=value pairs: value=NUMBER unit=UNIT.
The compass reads value=350 unit=°
